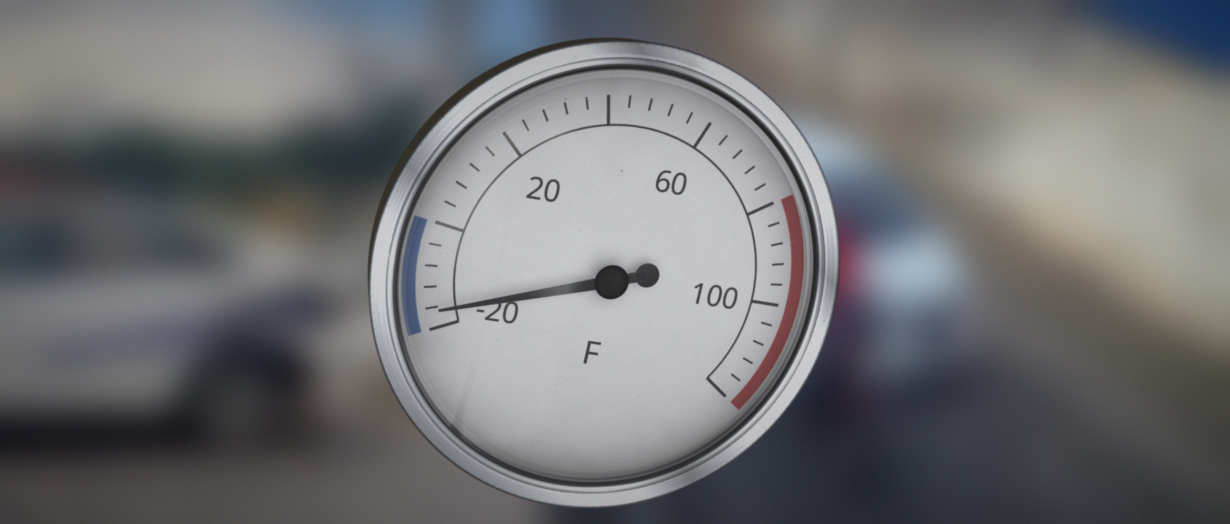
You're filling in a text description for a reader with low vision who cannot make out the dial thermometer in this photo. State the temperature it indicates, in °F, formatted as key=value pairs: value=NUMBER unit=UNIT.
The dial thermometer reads value=-16 unit=°F
